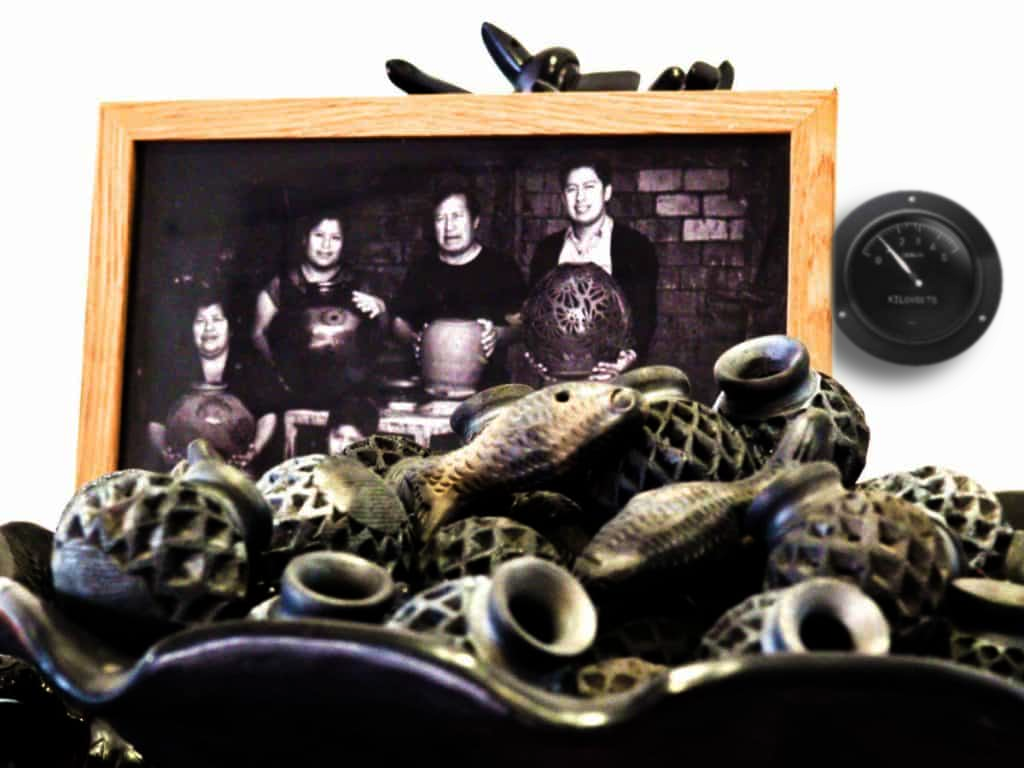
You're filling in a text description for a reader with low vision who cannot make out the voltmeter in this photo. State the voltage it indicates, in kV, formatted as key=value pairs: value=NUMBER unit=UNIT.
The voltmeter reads value=1 unit=kV
